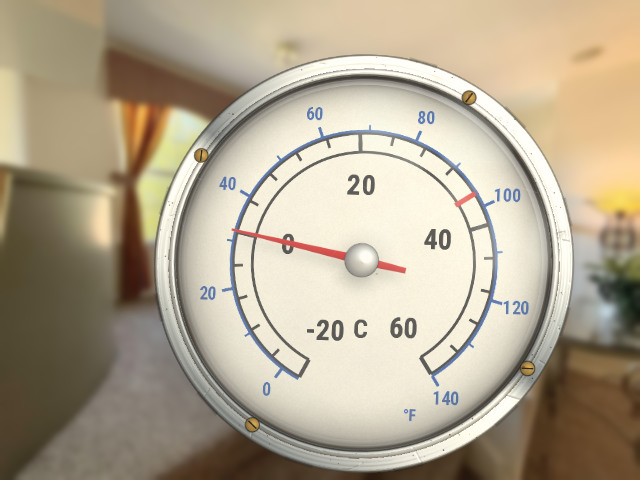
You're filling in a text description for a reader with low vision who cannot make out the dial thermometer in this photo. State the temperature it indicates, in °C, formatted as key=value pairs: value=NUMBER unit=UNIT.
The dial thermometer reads value=0 unit=°C
